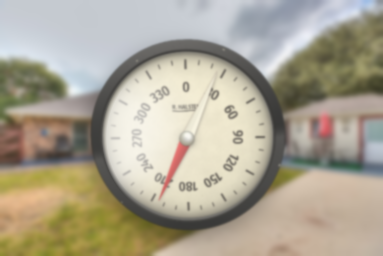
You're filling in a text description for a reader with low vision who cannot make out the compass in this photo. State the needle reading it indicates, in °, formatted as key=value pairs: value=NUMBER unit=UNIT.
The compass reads value=205 unit=°
